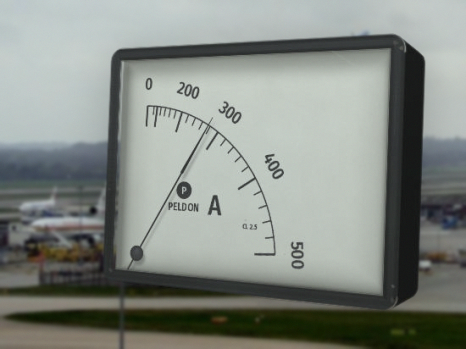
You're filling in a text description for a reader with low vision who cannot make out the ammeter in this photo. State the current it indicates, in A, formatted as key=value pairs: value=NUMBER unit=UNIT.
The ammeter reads value=280 unit=A
